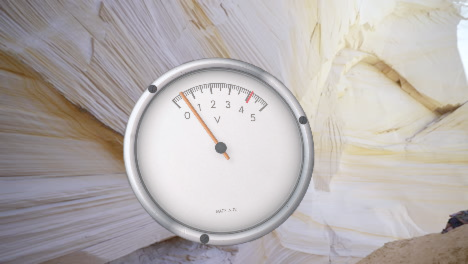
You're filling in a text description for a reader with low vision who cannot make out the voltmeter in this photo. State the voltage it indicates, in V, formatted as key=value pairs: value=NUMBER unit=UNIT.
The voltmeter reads value=0.5 unit=V
